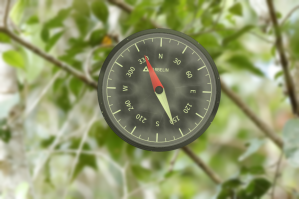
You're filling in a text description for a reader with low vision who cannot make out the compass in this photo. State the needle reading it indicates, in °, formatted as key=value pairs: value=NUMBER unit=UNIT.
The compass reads value=335 unit=°
